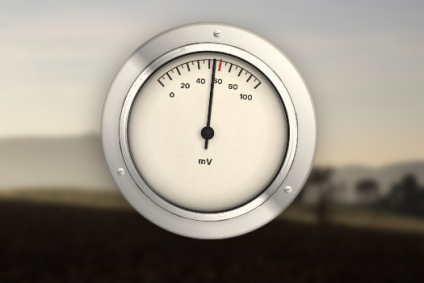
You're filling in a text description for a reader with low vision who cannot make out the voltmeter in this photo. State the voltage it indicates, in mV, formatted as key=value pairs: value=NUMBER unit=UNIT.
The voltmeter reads value=55 unit=mV
